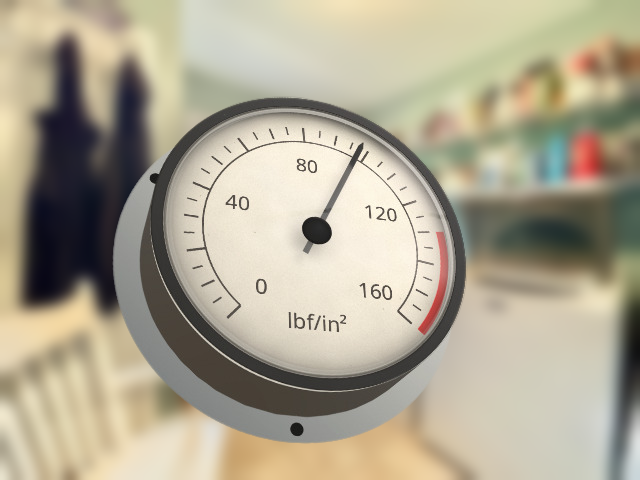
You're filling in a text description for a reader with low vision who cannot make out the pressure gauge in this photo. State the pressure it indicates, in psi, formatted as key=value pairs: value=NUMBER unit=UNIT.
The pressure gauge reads value=97.5 unit=psi
